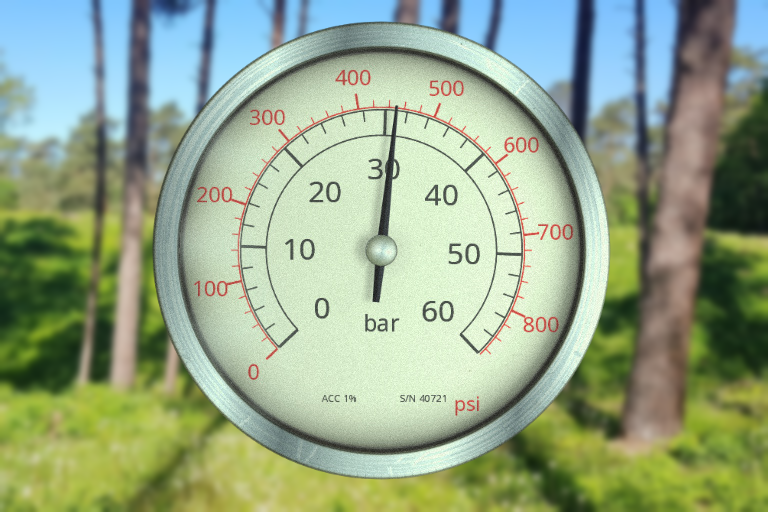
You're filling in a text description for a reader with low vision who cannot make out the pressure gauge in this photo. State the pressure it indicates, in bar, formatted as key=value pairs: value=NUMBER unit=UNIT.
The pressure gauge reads value=31 unit=bar
